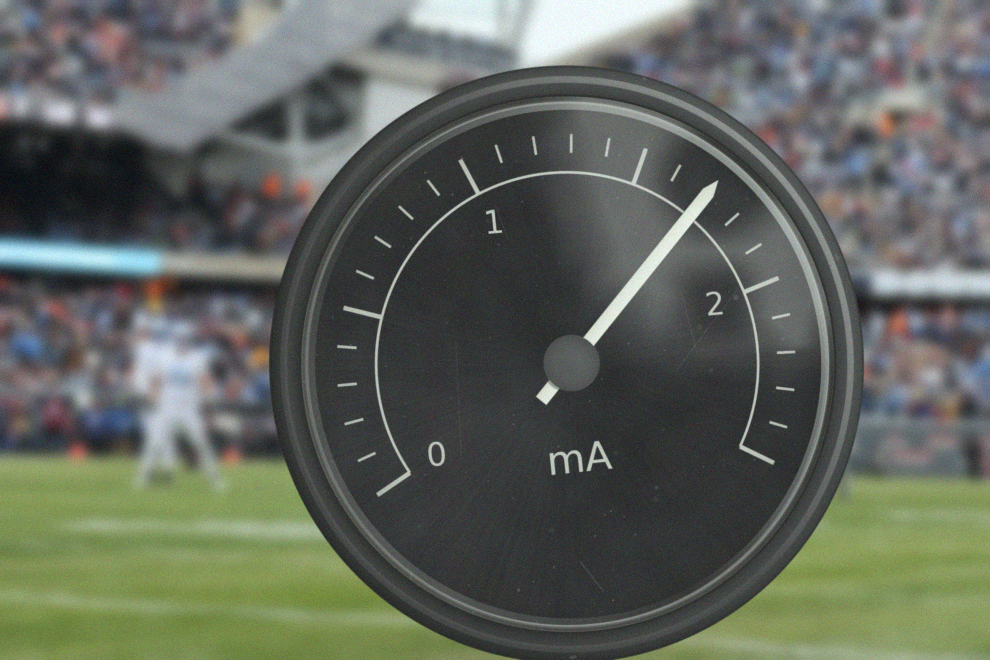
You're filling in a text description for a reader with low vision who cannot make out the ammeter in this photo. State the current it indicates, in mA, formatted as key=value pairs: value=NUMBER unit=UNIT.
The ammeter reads value=1.7 unit=mA
